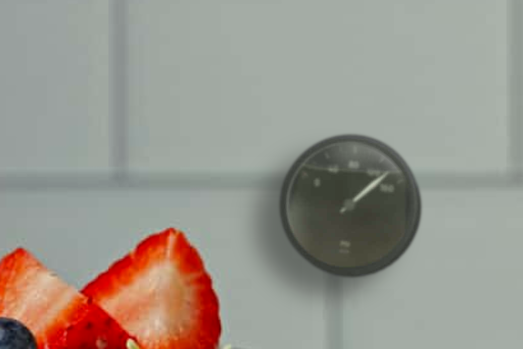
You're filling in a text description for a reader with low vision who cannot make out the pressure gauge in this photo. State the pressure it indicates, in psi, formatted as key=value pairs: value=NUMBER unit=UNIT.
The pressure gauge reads value=140 unit=psi
